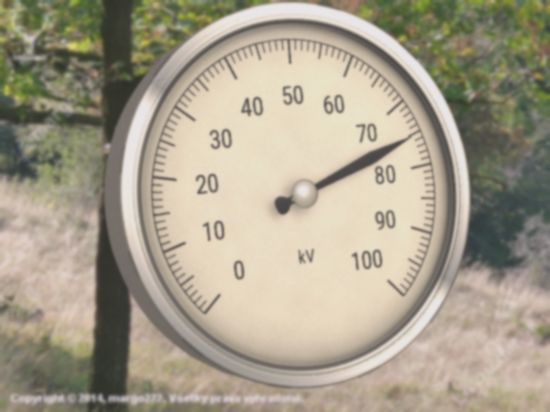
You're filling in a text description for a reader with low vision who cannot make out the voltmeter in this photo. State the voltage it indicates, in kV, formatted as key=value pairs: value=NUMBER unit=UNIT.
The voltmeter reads value=75 unit=kV
